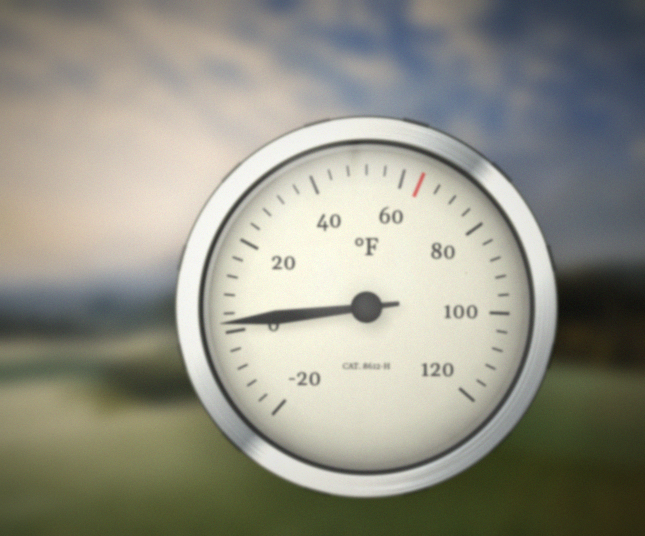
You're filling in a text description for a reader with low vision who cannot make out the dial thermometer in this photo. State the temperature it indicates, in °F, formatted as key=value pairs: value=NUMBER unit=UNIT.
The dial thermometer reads value=2 unit=°F
